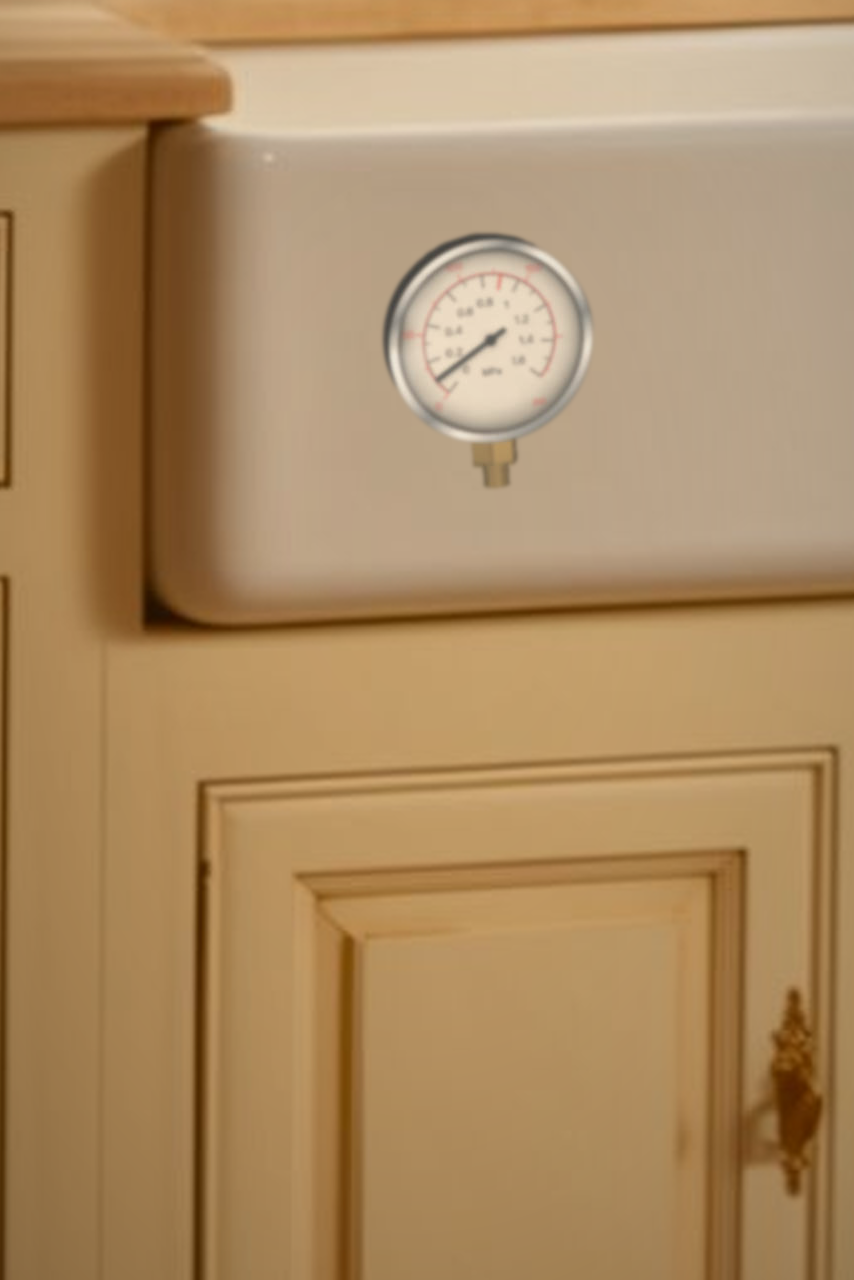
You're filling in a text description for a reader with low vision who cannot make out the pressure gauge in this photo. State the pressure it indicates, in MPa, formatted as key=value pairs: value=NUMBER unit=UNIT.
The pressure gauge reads value=0.1 unit=MPa
